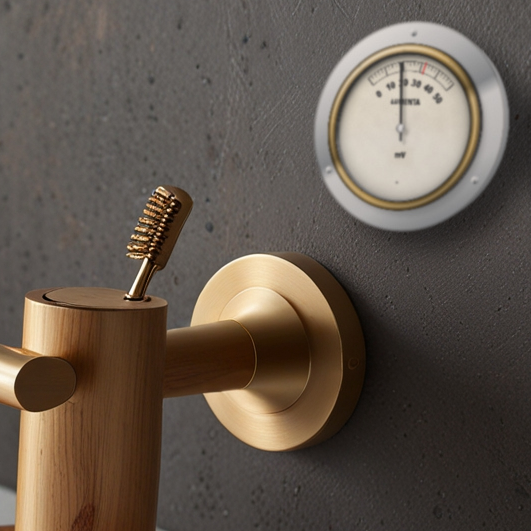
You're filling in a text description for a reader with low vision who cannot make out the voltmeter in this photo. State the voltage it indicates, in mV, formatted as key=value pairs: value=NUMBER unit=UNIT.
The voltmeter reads value=20 unit=mV
